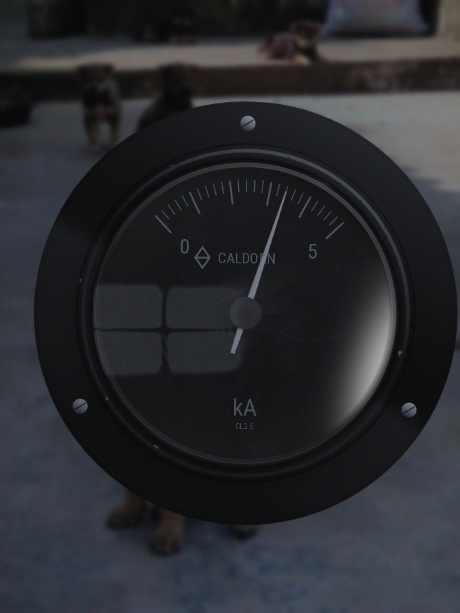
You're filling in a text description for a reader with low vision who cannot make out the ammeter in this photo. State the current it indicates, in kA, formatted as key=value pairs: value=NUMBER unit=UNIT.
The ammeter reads value=3.4 unit=kA
